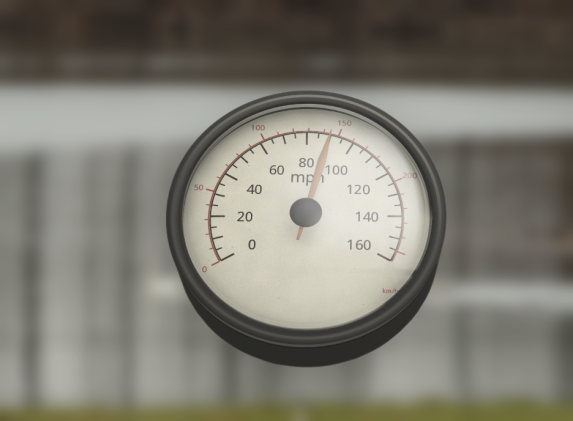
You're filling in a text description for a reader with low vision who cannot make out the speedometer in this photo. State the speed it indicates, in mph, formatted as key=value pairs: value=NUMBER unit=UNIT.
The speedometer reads value=90 unit=mph
